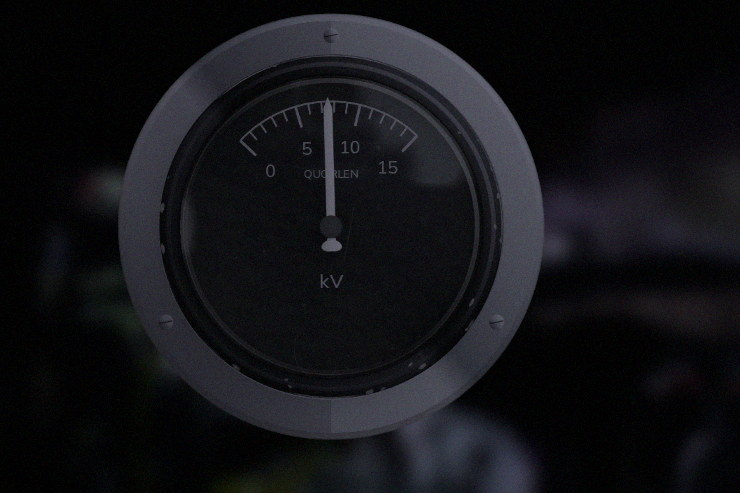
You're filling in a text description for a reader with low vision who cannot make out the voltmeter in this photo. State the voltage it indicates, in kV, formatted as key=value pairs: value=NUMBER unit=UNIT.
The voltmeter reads value=7.5 unit=kV
